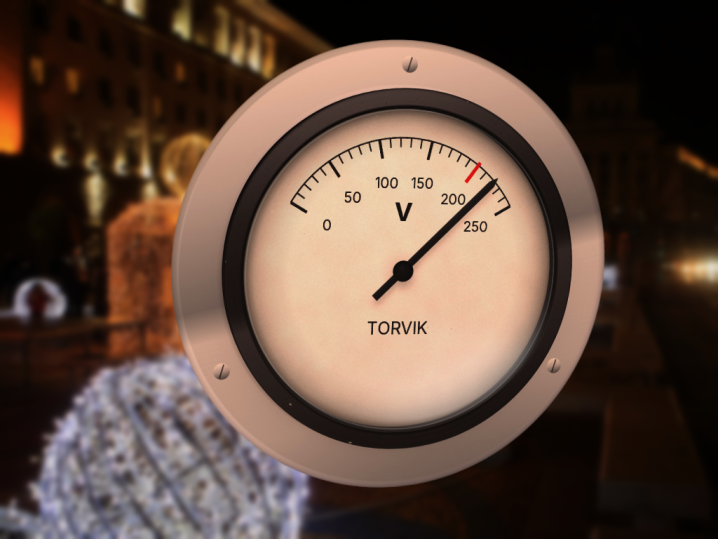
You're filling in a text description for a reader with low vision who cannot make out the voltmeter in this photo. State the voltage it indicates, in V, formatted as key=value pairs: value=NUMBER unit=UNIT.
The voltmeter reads value=220 unit=V
